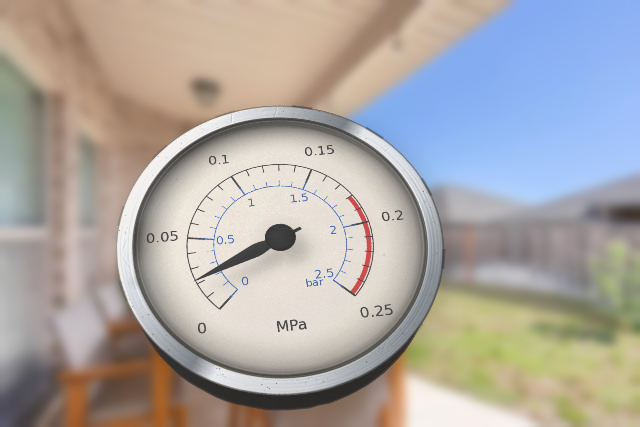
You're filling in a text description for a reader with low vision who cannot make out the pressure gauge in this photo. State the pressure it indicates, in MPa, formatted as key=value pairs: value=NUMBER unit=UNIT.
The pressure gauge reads value=0.02 unit=MPa
